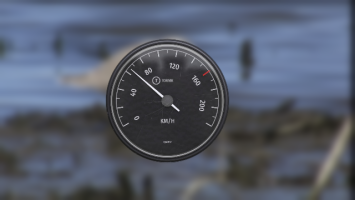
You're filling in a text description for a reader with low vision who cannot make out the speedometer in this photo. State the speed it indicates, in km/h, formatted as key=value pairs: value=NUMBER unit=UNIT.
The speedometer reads value=65 unit=km/h
